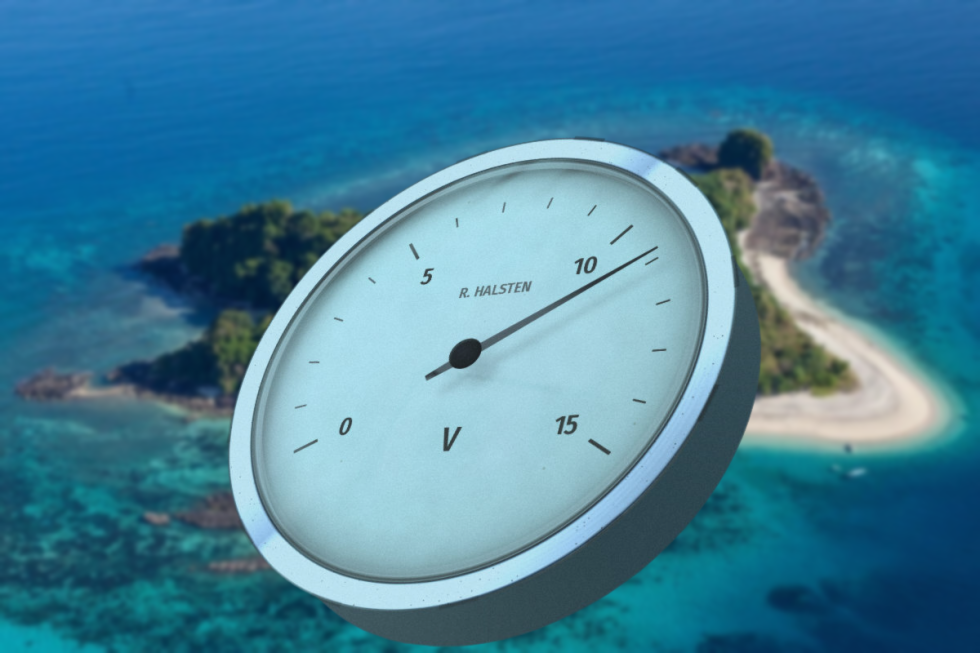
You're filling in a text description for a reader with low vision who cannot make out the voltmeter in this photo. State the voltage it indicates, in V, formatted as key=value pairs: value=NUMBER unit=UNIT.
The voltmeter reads value=11 unit=V
